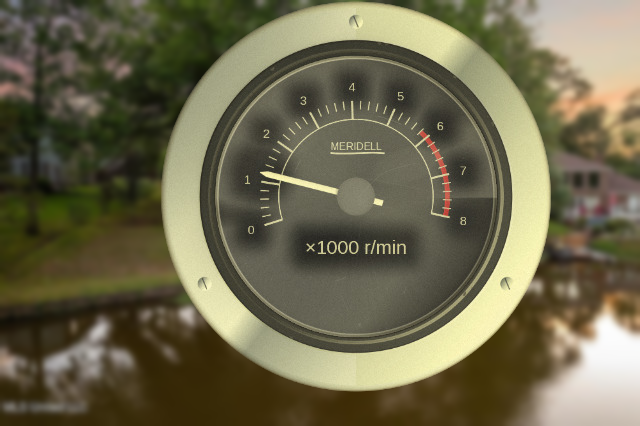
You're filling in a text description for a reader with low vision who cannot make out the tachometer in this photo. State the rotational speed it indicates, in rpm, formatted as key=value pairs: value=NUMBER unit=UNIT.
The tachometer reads value=1200 unit=rpm
